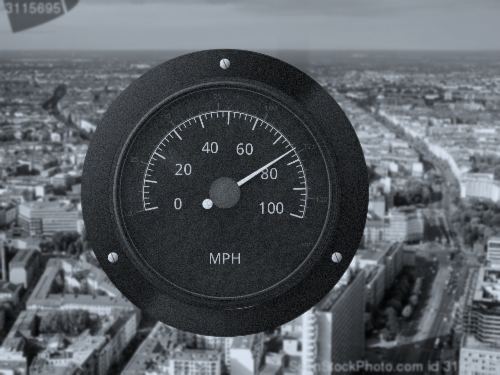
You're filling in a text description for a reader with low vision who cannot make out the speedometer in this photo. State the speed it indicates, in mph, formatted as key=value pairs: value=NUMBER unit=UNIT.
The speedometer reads value=76 unit=mph
